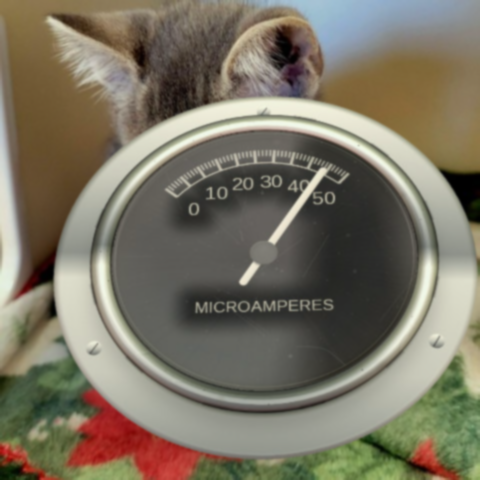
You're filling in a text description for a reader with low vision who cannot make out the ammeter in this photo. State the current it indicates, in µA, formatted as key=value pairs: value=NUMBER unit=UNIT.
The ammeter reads value=45 unit=µA
